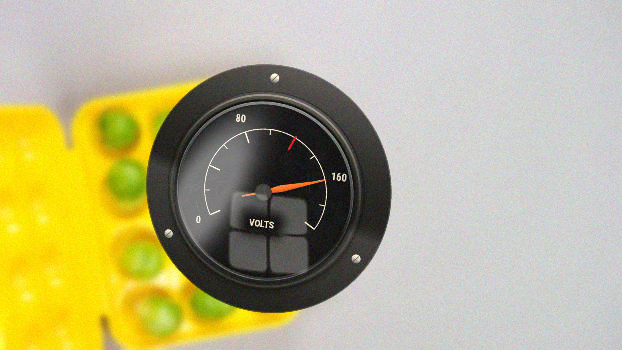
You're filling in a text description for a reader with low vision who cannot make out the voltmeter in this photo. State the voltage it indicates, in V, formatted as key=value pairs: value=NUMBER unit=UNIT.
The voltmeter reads value=160 unit=V
